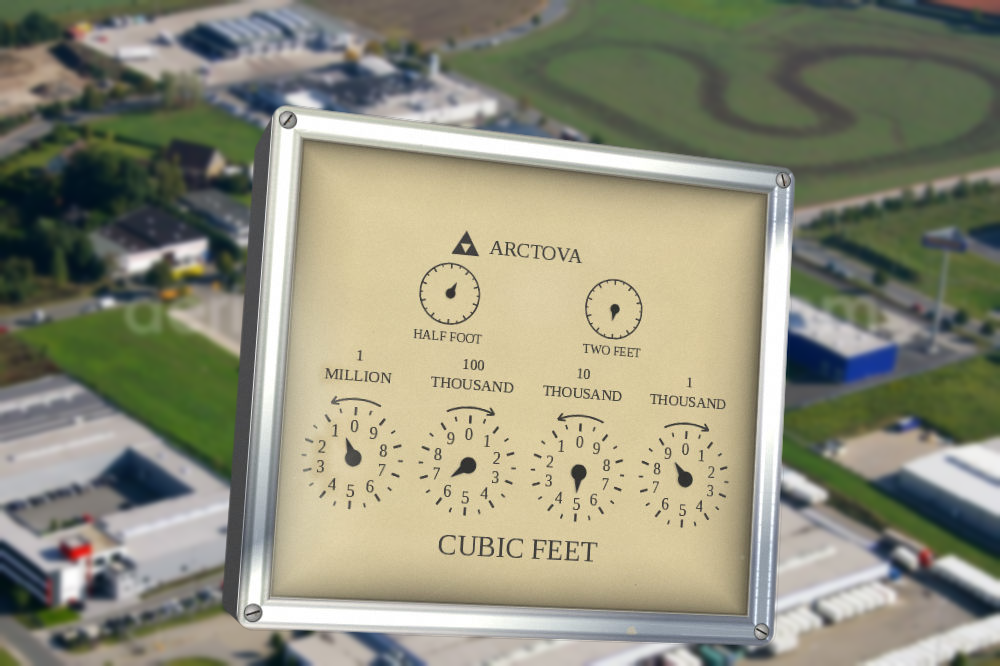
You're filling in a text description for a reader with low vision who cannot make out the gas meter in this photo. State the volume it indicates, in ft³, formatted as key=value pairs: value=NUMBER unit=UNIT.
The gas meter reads value=64900 unit=ft³
